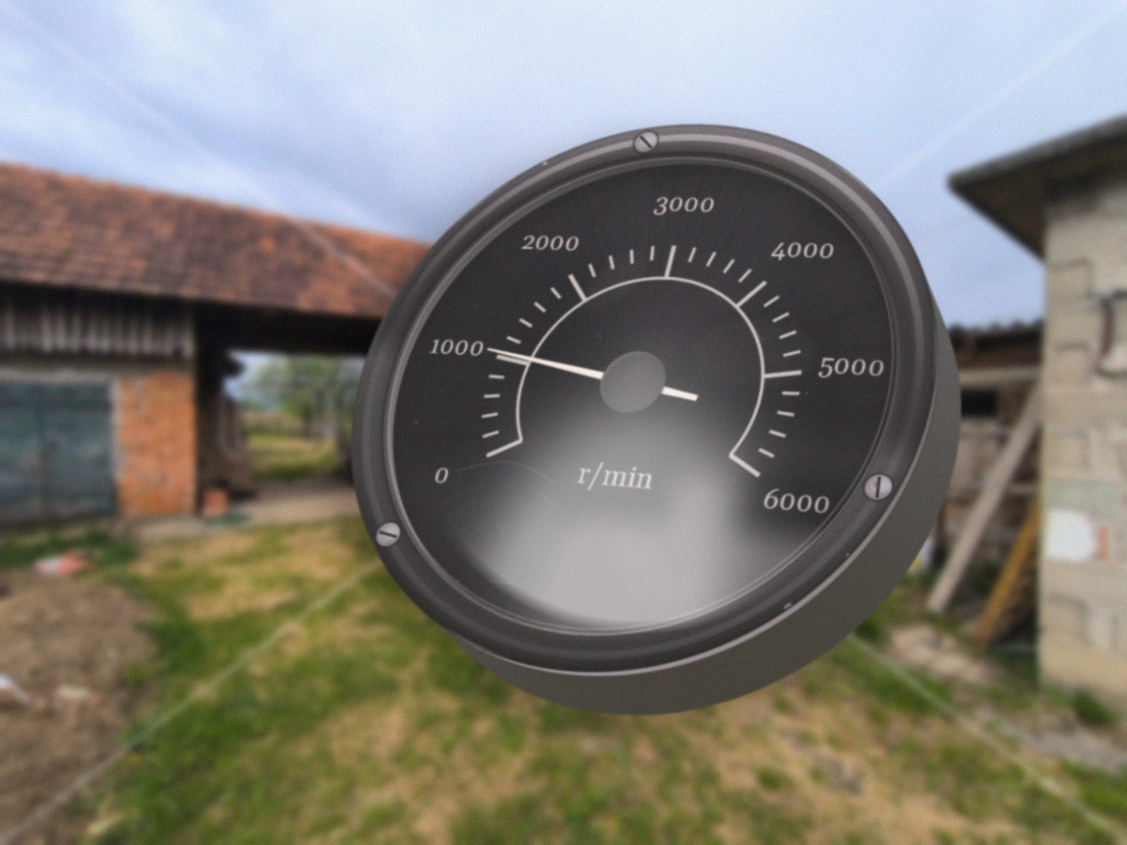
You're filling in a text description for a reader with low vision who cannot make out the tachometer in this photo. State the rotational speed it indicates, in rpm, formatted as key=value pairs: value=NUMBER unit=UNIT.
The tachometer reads value=1000 unit=rpm
